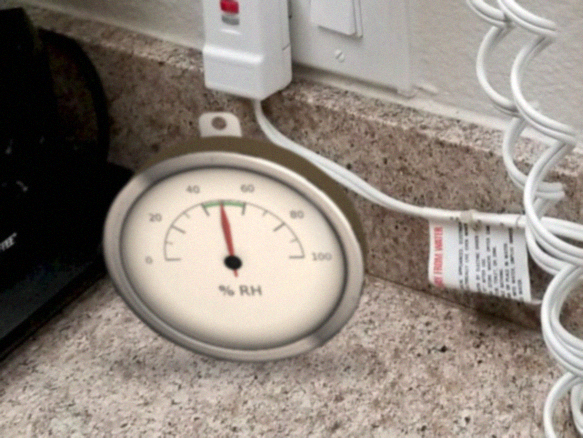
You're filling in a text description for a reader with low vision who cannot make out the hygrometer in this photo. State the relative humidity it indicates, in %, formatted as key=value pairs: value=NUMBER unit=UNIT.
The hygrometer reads value=50 unit=%
